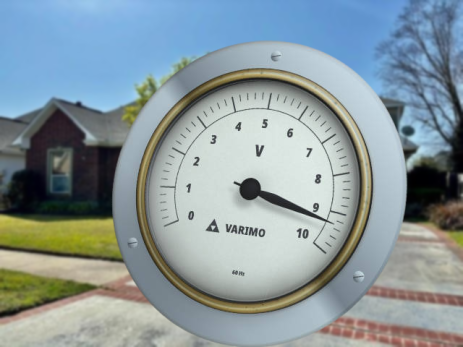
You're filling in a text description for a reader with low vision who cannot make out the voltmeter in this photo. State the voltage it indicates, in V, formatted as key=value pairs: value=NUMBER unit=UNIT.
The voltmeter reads value=9.3 unit=V
